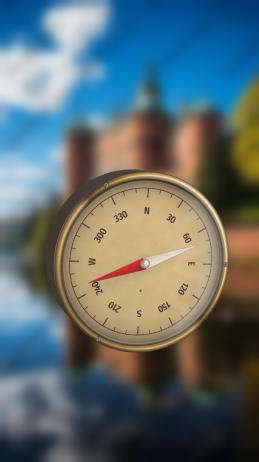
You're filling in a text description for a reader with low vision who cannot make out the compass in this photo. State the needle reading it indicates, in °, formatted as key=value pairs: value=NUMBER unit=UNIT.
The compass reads value=250 unit=°
